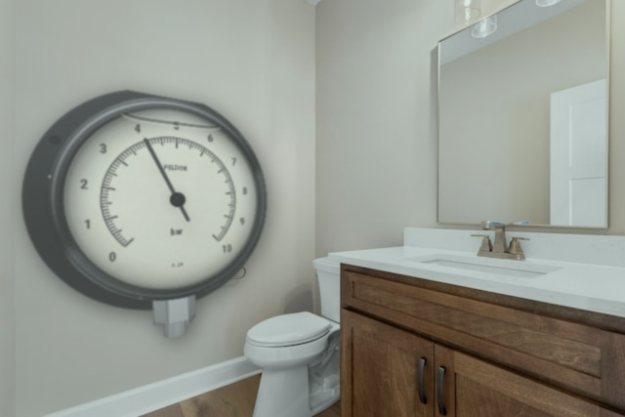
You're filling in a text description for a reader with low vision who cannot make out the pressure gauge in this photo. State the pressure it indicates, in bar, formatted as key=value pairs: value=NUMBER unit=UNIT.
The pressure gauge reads value=4 unit=bar
